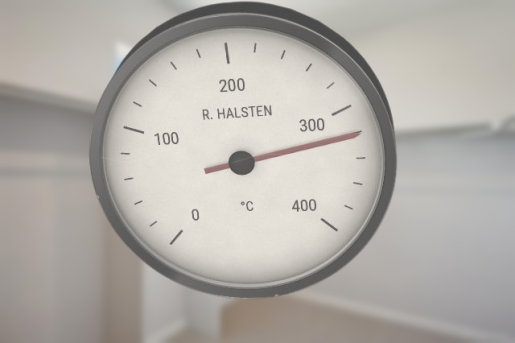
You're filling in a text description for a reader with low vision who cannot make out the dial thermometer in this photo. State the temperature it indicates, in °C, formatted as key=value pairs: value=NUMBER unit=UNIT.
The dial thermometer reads value=320 unit=°C
